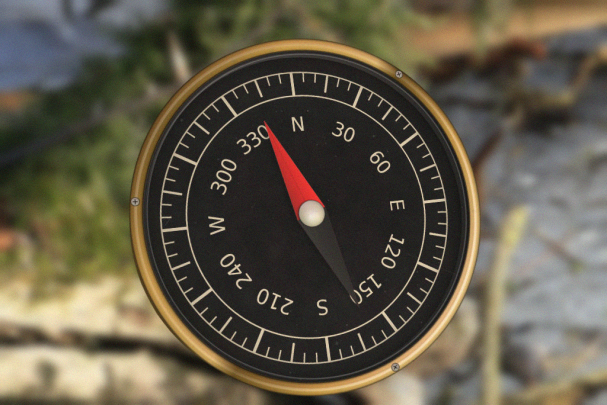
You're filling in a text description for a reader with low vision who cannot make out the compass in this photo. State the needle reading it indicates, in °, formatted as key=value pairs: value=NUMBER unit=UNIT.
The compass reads value=340 unit=°
